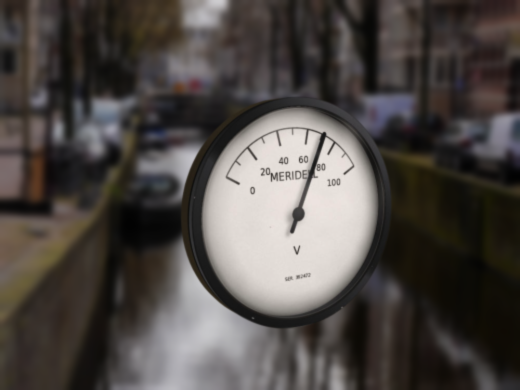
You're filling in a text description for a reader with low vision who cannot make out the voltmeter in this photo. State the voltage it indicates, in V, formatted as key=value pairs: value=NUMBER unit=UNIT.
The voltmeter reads value=70 unit=V
